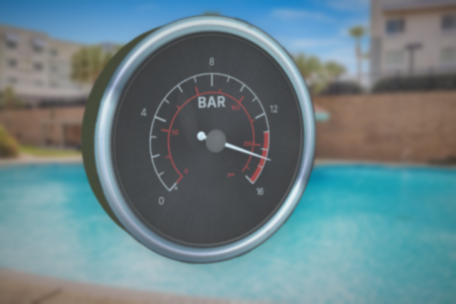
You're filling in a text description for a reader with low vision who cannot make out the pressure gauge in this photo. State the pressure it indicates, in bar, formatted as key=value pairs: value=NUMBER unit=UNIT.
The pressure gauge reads value=14.5 unit=bar
